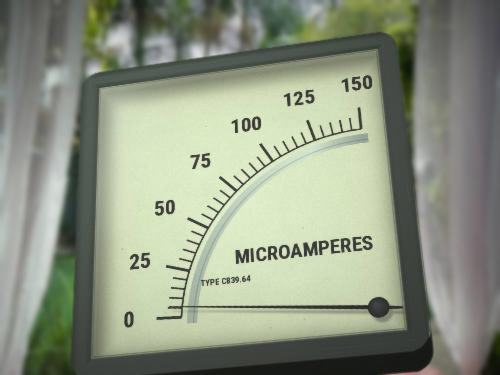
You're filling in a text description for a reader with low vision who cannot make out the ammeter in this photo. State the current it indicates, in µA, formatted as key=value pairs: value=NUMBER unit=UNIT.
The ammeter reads value=5 unit=µA
